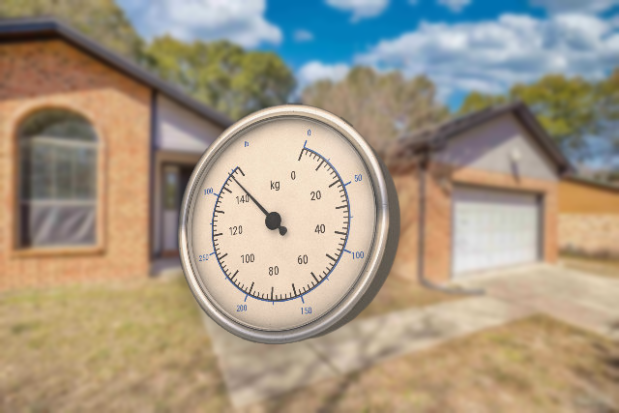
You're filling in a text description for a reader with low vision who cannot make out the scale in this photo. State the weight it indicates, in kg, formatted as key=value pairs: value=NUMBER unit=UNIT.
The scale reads value=146 unit=kg
